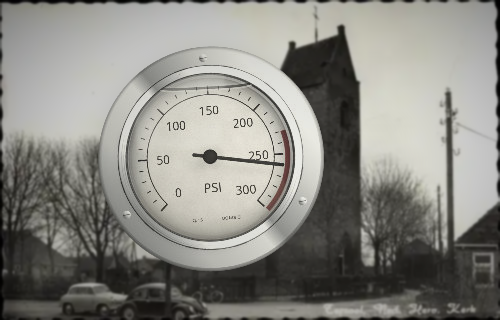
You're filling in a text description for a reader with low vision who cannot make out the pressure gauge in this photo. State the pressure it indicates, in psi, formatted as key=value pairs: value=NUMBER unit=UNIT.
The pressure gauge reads value=260 unit=psi
